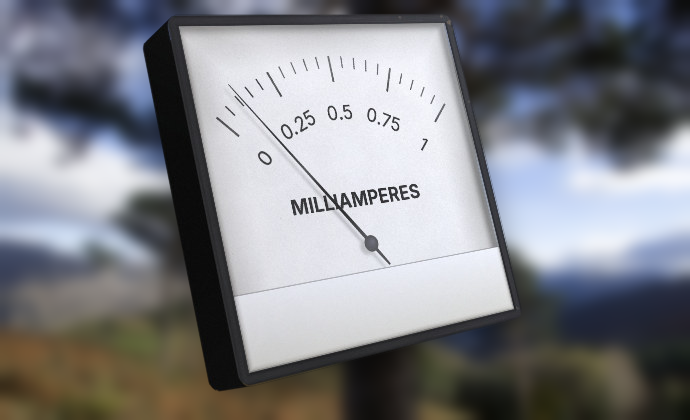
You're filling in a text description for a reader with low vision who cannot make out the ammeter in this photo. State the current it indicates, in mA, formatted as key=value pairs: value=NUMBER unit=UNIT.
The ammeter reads value=0.1 unit=mA
